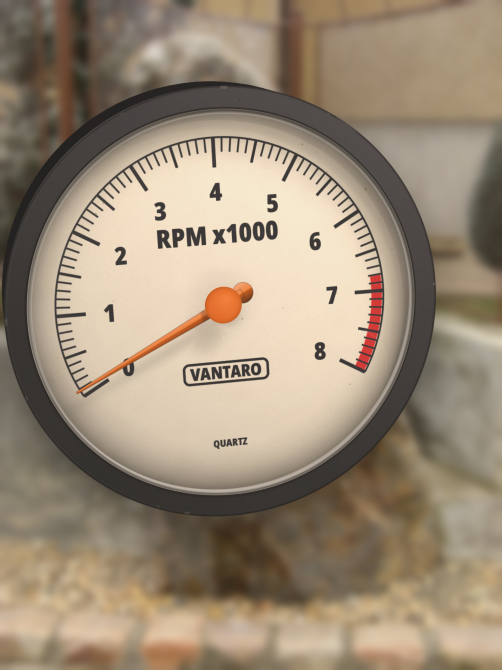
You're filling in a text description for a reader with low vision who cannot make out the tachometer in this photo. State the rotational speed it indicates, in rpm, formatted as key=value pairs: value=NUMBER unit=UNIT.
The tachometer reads value=100 unit=rpm
